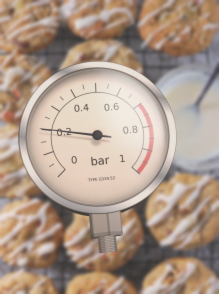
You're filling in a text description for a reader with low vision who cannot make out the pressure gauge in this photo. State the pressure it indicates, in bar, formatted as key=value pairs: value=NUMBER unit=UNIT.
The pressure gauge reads value=0.2 unit=bar
